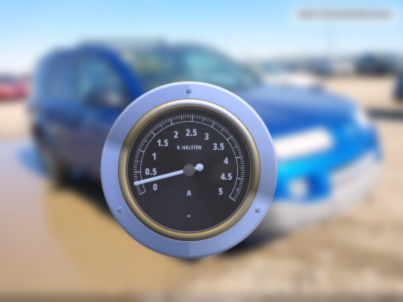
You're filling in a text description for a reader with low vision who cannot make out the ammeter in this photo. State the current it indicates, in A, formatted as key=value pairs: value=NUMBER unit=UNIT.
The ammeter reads value=0.25 unit=A
